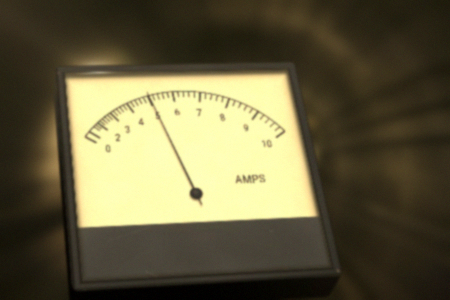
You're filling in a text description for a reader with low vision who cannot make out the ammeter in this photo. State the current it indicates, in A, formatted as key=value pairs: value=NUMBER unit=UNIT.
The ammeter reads value=5 unit=A
